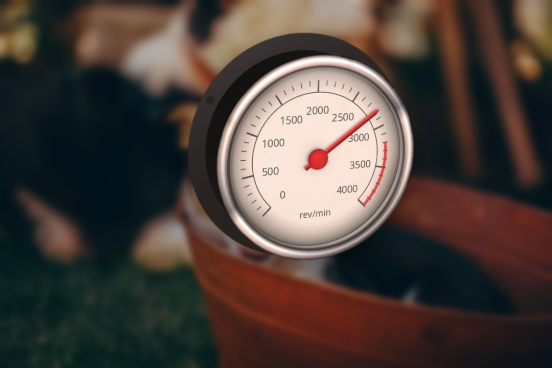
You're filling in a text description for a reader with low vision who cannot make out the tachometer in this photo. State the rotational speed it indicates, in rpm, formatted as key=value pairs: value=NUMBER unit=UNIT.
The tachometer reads value=2800 unit=rpm
